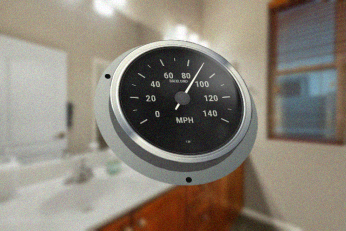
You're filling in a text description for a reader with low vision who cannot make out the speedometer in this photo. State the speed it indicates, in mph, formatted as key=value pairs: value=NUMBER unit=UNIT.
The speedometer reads value=90 unit=mph
